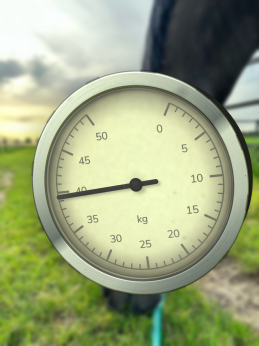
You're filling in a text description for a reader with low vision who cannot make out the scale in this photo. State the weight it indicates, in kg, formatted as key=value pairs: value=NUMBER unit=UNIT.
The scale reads value=39.5 unit=kg
